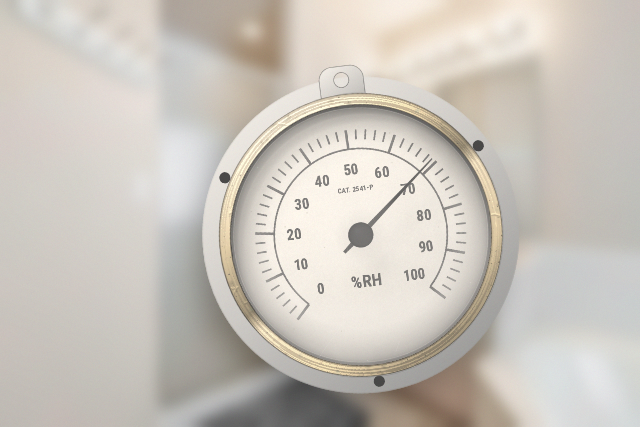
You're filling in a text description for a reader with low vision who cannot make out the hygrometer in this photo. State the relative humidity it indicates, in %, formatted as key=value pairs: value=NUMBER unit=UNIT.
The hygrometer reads value=69 unit=%
